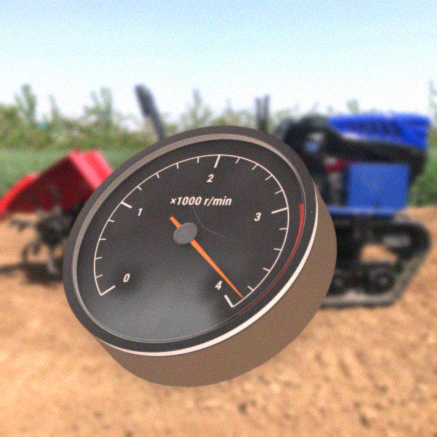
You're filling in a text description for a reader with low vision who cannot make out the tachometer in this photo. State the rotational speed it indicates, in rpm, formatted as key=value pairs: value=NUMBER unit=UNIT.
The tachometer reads value=3900 unit=rpm
